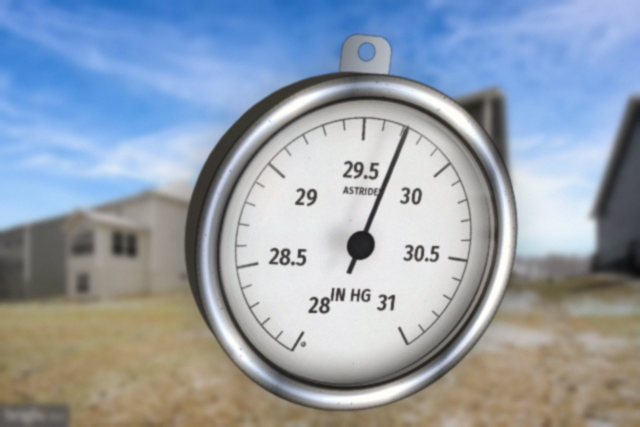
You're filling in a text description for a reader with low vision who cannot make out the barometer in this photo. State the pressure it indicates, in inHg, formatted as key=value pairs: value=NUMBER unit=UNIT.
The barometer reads value=29.7 unit=inHg
